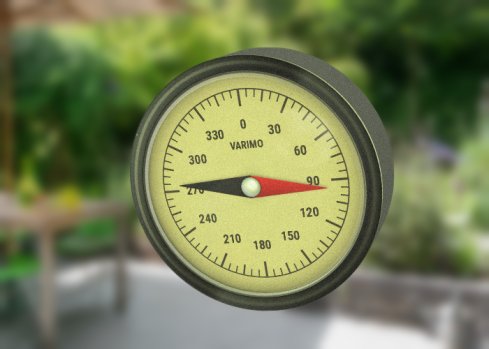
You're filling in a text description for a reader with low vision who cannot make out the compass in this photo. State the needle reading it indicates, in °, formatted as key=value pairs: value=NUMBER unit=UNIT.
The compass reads value=95 unit=°
